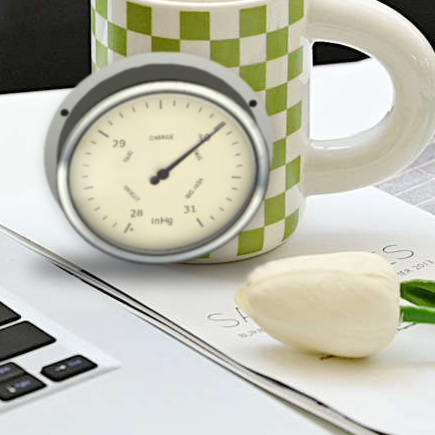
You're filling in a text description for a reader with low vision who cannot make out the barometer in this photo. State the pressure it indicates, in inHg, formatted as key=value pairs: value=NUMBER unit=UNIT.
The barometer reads value=30 unit=inHg
